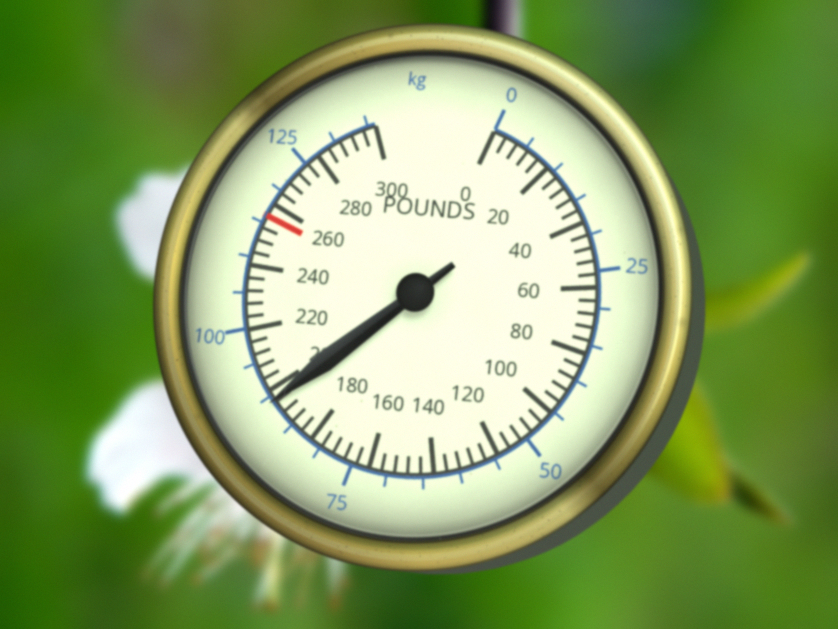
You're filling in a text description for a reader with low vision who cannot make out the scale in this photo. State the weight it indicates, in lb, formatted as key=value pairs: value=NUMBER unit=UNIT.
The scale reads value=196 unit=lb
